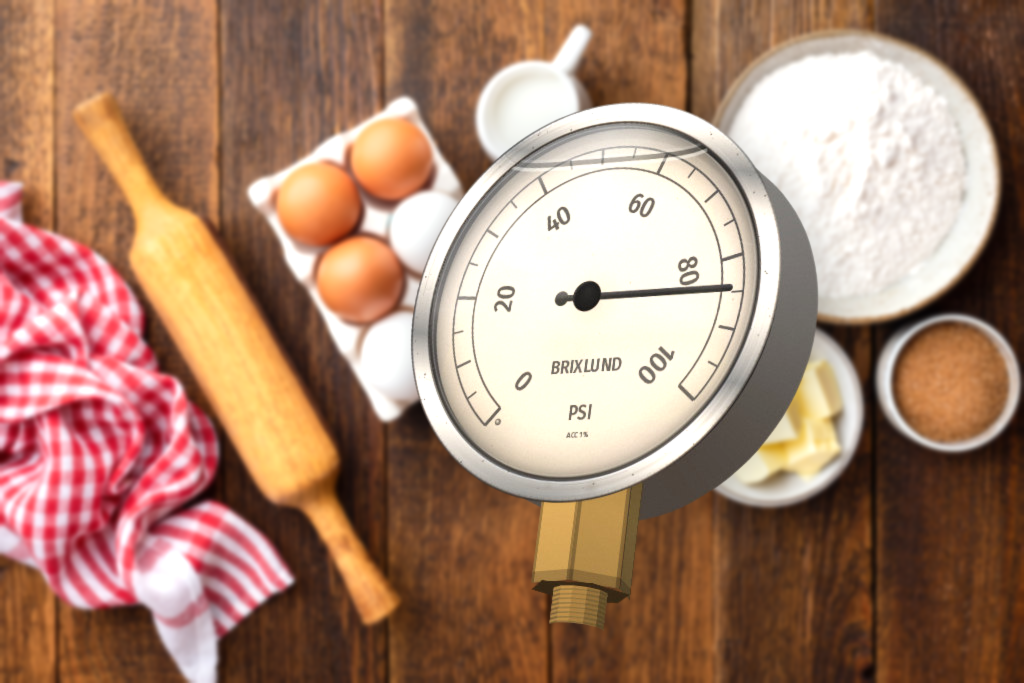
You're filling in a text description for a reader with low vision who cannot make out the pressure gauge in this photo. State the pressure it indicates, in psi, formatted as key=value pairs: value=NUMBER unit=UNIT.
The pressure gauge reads value=85 unit=psi
